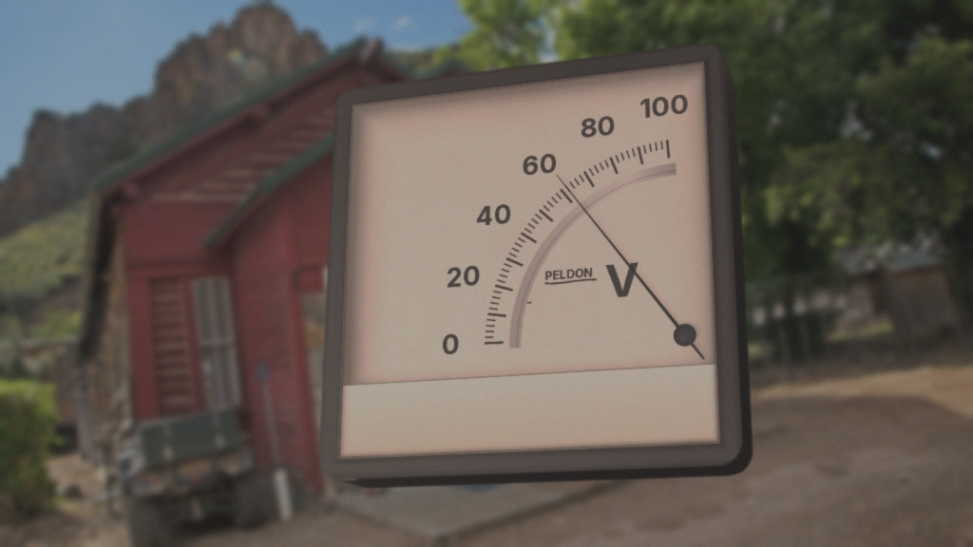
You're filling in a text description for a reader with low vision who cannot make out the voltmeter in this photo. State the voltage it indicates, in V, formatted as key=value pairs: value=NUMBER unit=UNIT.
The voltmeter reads value=62 unit=V
